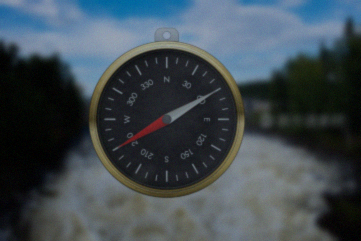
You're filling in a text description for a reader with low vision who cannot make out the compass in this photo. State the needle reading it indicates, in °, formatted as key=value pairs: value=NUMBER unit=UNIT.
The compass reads value=240 unit=°
